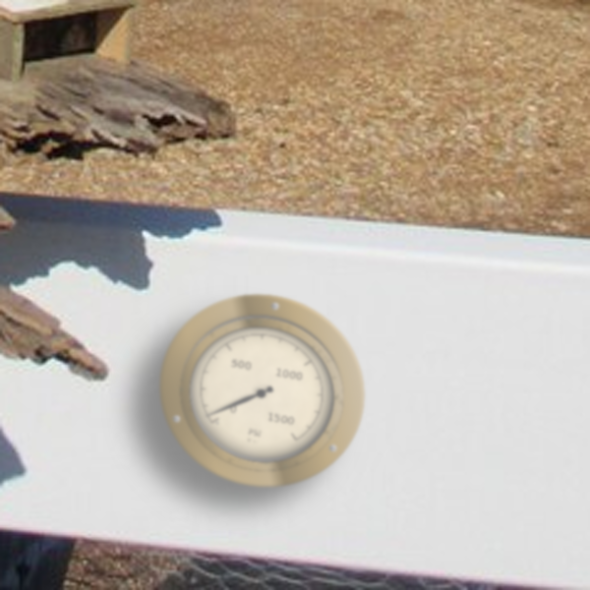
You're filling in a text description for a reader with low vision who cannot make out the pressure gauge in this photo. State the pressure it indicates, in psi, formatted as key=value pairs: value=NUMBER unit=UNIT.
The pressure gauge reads value=50 unit=psi
